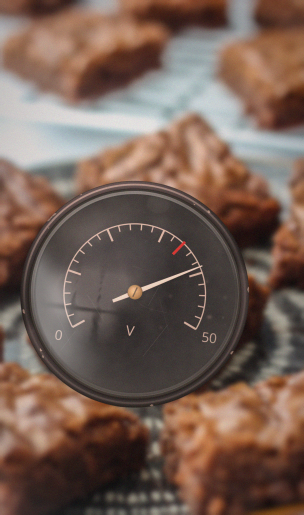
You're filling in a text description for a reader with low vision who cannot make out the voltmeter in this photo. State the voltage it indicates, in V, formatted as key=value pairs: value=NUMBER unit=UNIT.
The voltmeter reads value=39 unit=V
